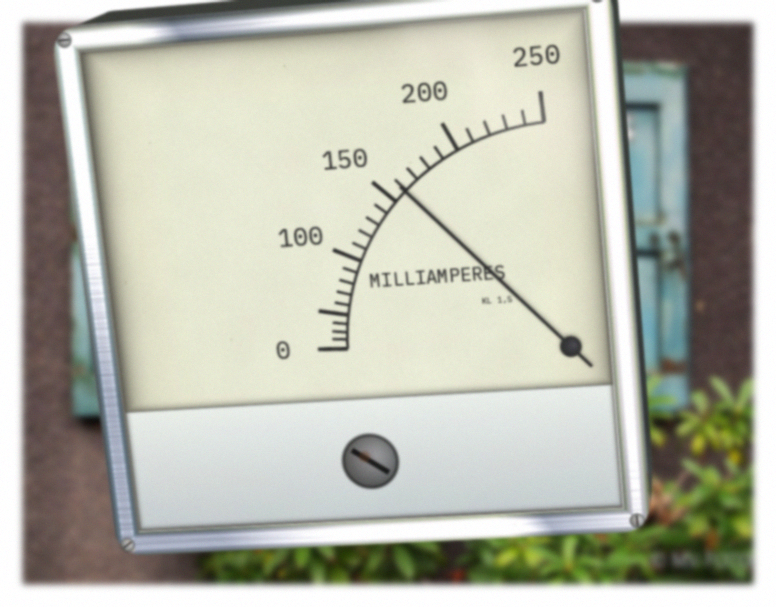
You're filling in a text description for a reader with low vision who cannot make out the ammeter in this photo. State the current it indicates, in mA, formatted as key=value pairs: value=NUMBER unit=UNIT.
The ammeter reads value=160 unit=mA
